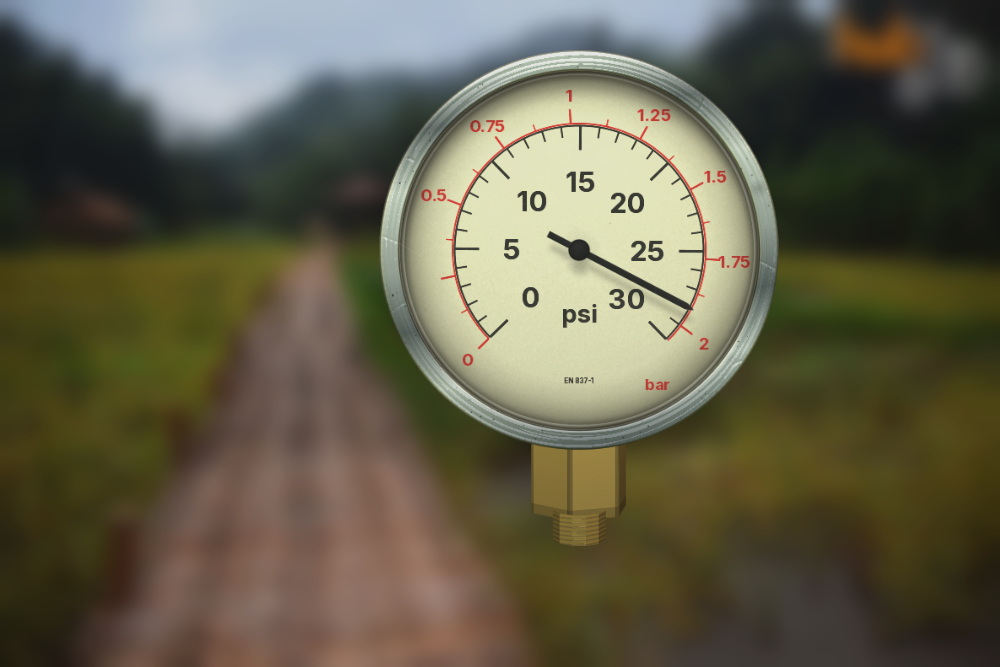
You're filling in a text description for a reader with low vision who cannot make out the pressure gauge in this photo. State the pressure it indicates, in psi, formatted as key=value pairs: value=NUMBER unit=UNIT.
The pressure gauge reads value=28 unit=psi
